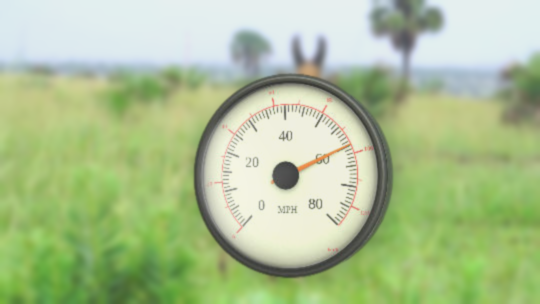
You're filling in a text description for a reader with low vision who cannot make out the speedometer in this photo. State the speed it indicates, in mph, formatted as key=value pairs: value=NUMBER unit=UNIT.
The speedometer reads value=60 unit=mph
